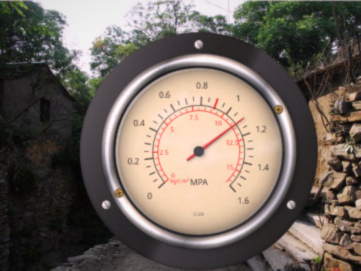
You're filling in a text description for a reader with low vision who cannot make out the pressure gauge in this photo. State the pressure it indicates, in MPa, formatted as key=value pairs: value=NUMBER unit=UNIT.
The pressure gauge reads value=1.1 unit=MPa
